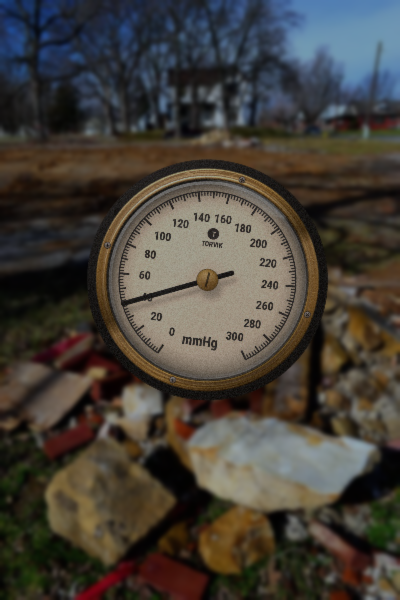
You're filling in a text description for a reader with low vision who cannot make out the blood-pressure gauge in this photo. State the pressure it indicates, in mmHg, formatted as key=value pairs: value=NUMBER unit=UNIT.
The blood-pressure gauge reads value=40 unit=mmHg
